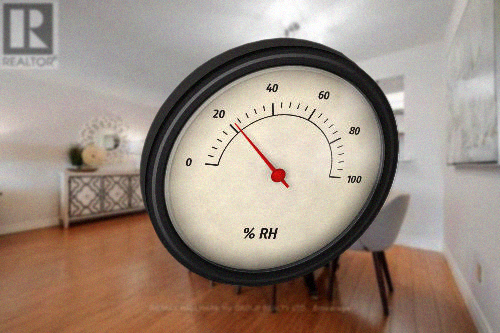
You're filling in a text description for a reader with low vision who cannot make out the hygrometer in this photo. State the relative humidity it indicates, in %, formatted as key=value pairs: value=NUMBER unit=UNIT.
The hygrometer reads value=22 unit=%
